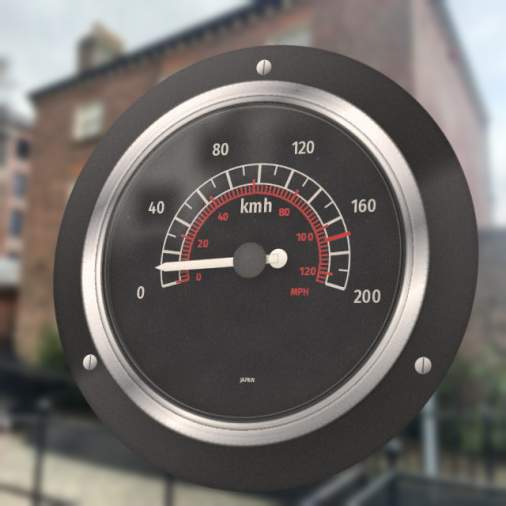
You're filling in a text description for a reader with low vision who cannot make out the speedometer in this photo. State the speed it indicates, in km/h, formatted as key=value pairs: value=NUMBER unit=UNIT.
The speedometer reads value=10 unit=km/h
